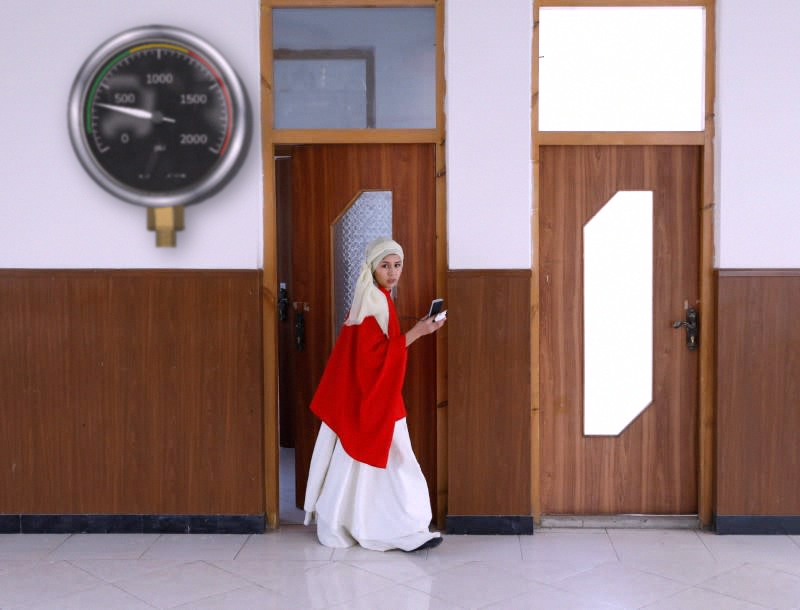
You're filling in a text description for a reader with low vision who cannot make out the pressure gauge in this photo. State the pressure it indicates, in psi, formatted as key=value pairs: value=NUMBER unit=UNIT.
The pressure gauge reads value=350 unit=psi
